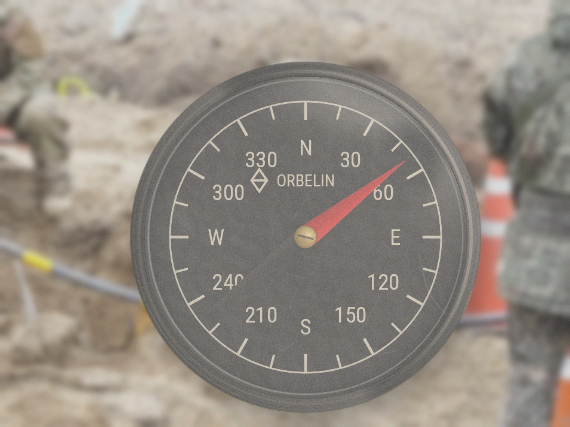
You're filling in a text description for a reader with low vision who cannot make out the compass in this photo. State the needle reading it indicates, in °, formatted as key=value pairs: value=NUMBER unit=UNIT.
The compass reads value=52.5 unit=°
